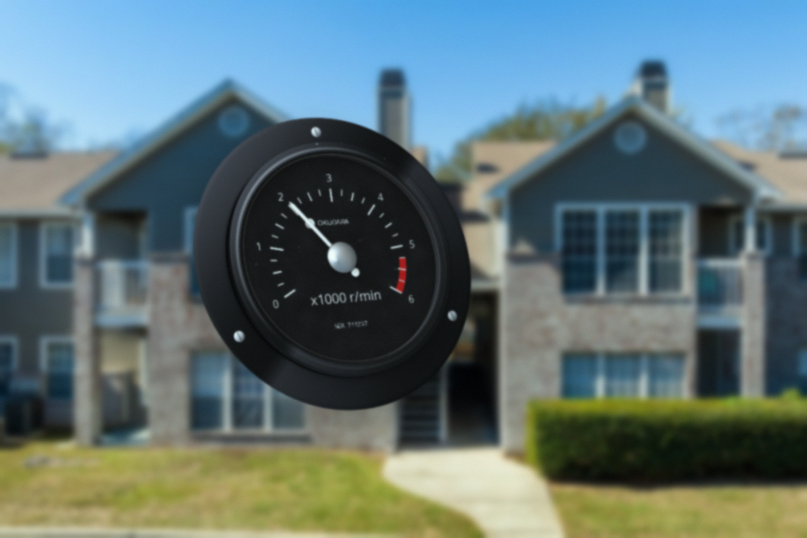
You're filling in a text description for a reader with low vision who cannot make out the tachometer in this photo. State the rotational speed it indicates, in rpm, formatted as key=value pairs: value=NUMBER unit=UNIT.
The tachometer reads value=2000 unit=rpm
